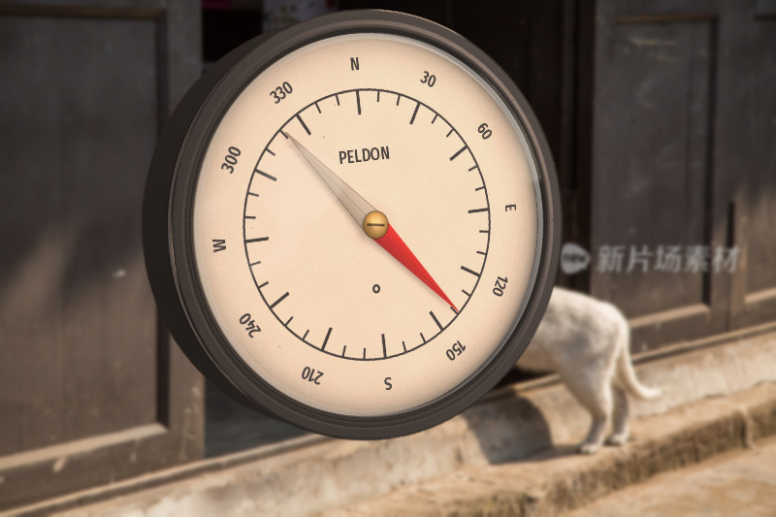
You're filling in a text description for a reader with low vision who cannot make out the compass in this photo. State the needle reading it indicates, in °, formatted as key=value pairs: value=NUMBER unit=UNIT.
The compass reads value=140 unit=°
